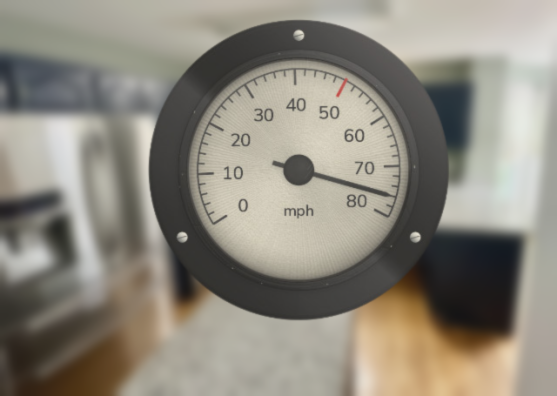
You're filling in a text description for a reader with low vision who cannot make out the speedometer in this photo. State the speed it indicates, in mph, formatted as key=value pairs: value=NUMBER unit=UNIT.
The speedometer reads value=76 unit=mph
